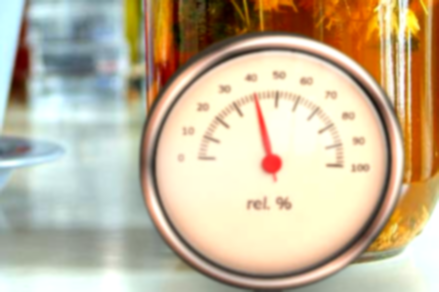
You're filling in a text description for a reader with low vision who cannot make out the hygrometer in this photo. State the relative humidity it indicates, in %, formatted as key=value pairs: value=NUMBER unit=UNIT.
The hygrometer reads value=40 unit=%
